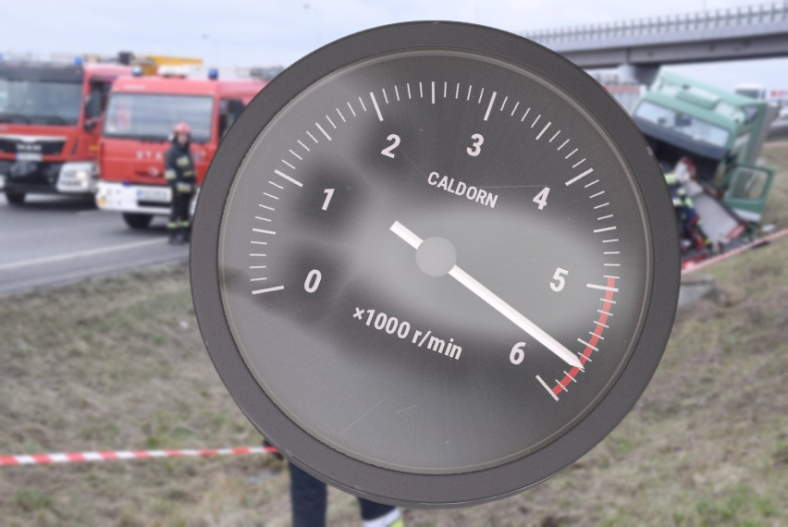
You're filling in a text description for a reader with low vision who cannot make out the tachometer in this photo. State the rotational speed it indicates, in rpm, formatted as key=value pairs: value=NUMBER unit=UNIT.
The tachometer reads value=5700 unit=rpm
